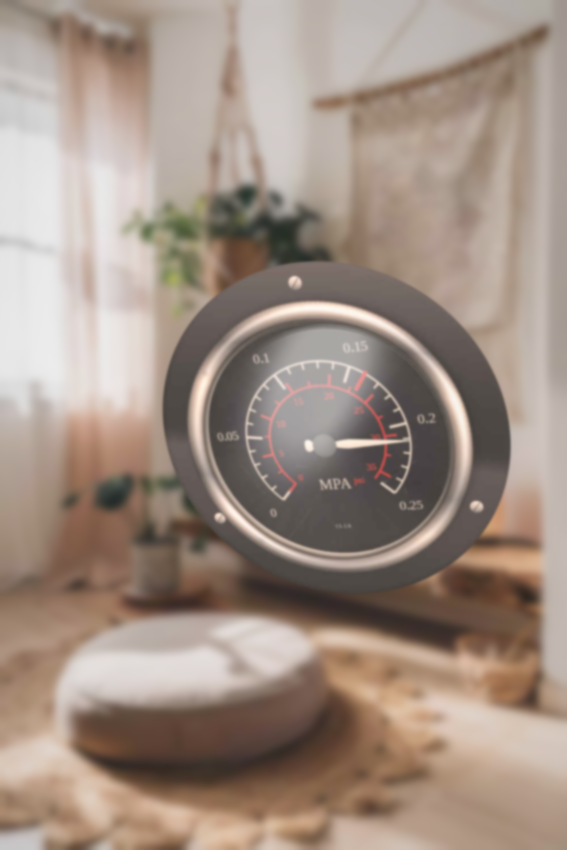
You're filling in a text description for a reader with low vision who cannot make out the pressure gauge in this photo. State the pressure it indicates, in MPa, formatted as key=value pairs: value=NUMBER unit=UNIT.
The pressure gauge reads value=0.21 unit=MPa
